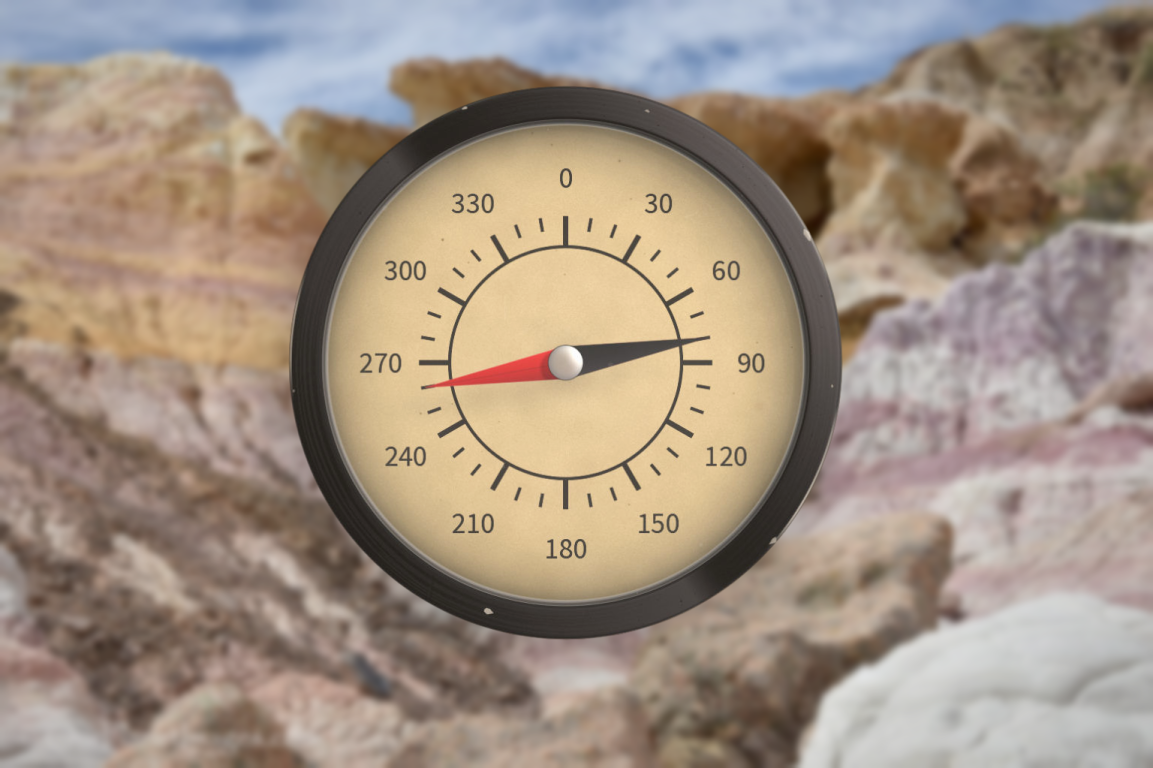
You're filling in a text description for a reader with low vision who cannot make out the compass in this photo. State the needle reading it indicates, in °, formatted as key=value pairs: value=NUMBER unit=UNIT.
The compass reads value=260 unit=°
